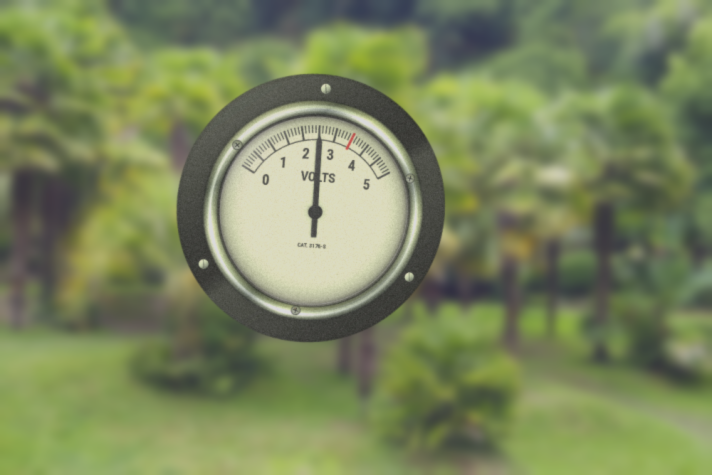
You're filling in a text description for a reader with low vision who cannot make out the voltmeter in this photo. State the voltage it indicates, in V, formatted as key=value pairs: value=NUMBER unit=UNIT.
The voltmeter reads value=2.5 unit=V
